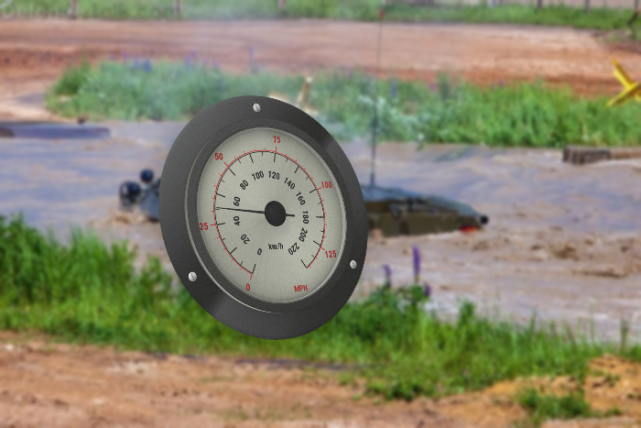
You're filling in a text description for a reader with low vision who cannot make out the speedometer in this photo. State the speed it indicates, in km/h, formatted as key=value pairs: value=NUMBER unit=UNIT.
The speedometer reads value=50 unit=km/h
